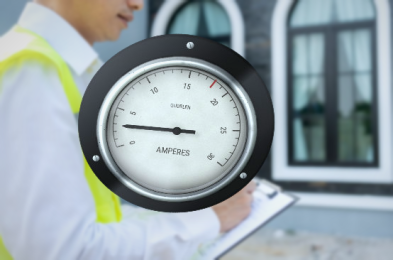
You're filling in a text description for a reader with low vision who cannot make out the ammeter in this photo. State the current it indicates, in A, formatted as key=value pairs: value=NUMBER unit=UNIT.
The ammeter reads value=3 unit=A
